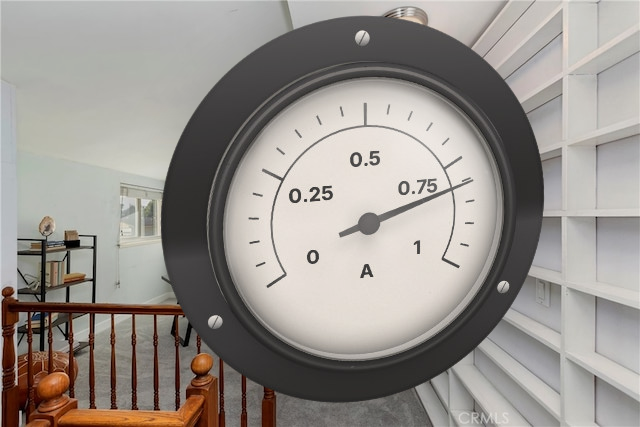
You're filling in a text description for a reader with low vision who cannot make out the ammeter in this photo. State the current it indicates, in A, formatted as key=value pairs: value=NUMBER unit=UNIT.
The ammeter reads value=0.8 unit=A
